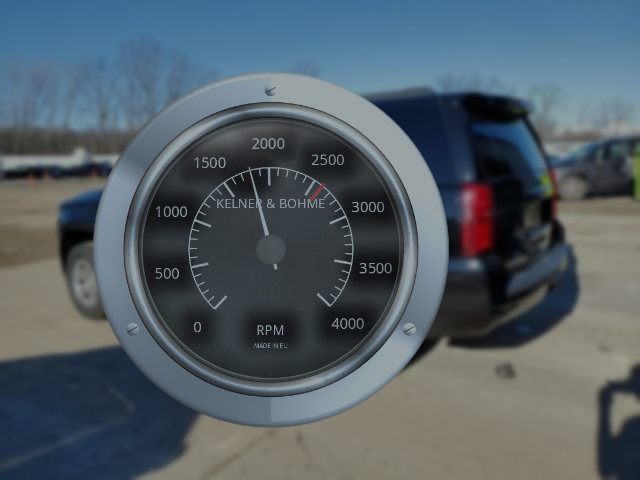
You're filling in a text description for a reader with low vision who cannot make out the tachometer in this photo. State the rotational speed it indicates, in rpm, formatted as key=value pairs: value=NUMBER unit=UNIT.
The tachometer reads value=1800 unit=rpm
